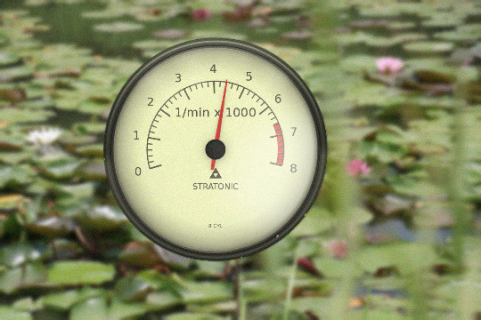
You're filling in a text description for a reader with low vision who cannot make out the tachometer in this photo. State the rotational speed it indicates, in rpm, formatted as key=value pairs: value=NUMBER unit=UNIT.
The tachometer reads value=4400 unit=rpm
